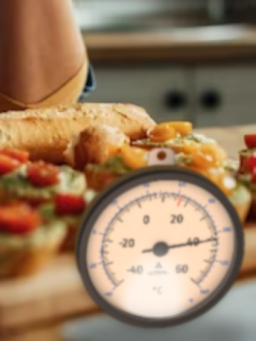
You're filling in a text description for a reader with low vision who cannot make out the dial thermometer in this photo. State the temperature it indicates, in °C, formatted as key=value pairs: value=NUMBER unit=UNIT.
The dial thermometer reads value=40 unit=°C
